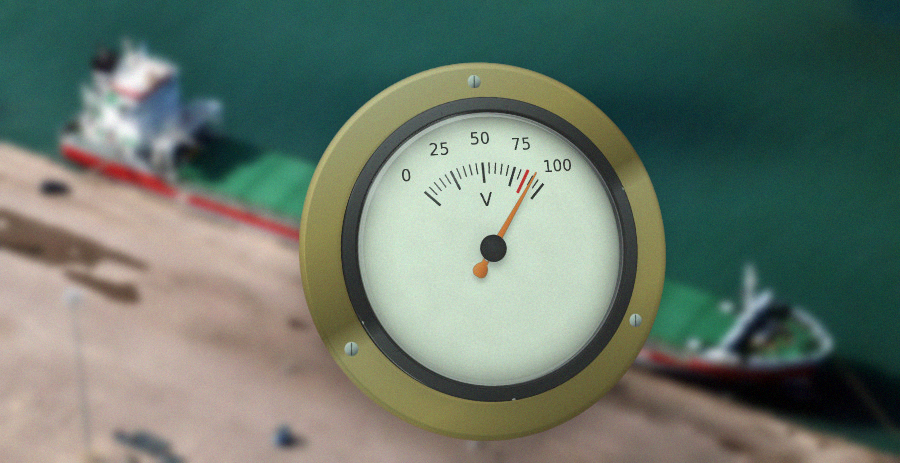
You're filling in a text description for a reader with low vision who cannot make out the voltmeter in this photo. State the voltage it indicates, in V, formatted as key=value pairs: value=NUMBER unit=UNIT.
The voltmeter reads value=90 unit=V
